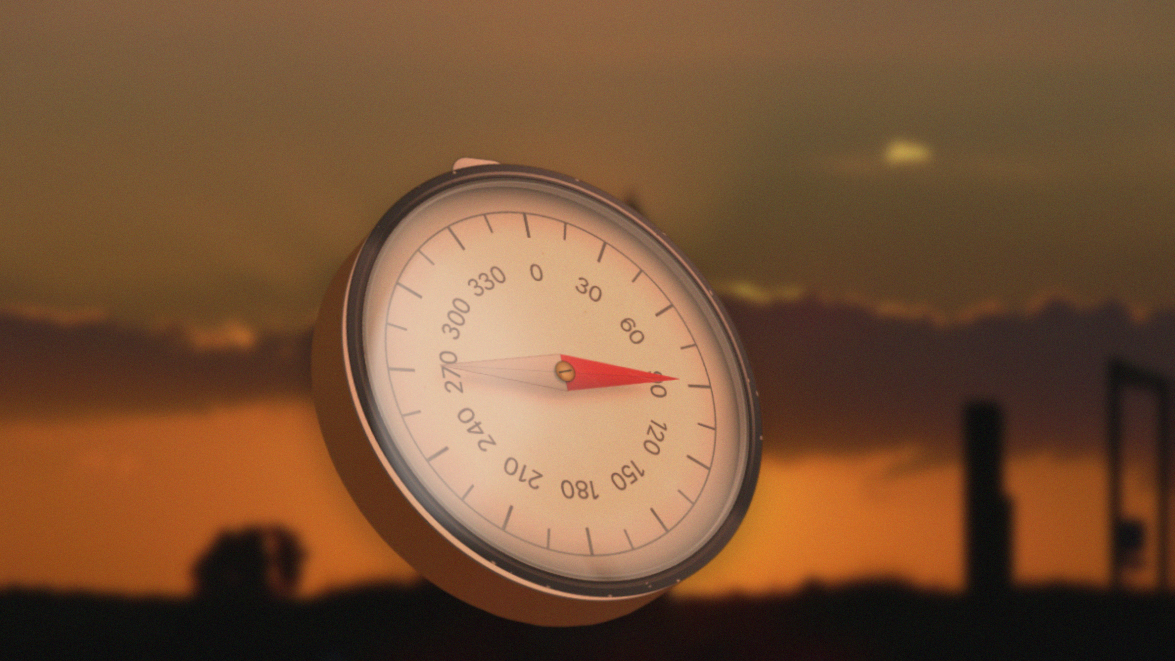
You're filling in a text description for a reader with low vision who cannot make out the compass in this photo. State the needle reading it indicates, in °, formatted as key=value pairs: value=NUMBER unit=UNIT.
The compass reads value=90 unit=°
